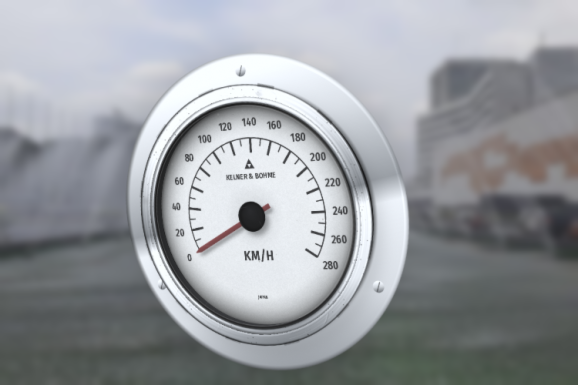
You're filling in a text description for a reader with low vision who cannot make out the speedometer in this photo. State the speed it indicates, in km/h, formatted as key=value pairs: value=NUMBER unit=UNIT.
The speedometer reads value=0 unit=km/h
